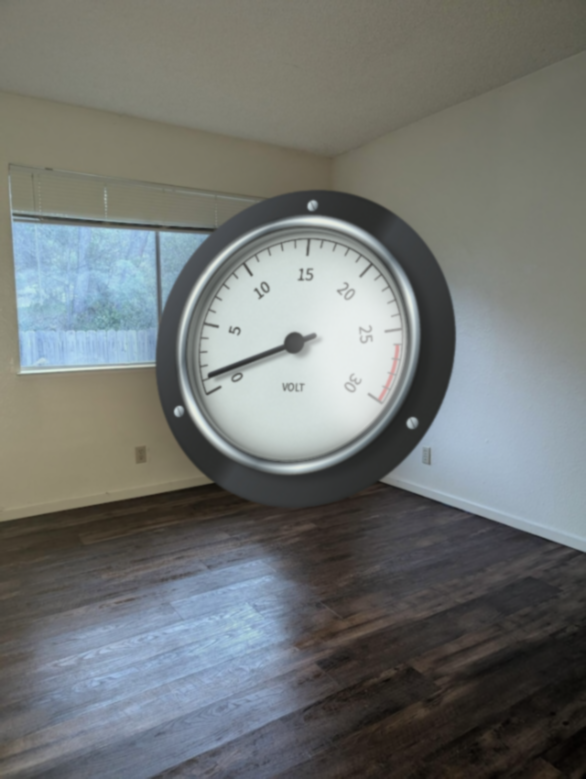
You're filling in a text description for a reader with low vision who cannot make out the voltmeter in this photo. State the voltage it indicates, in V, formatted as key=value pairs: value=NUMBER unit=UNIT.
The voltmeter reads value=1 unit=V
